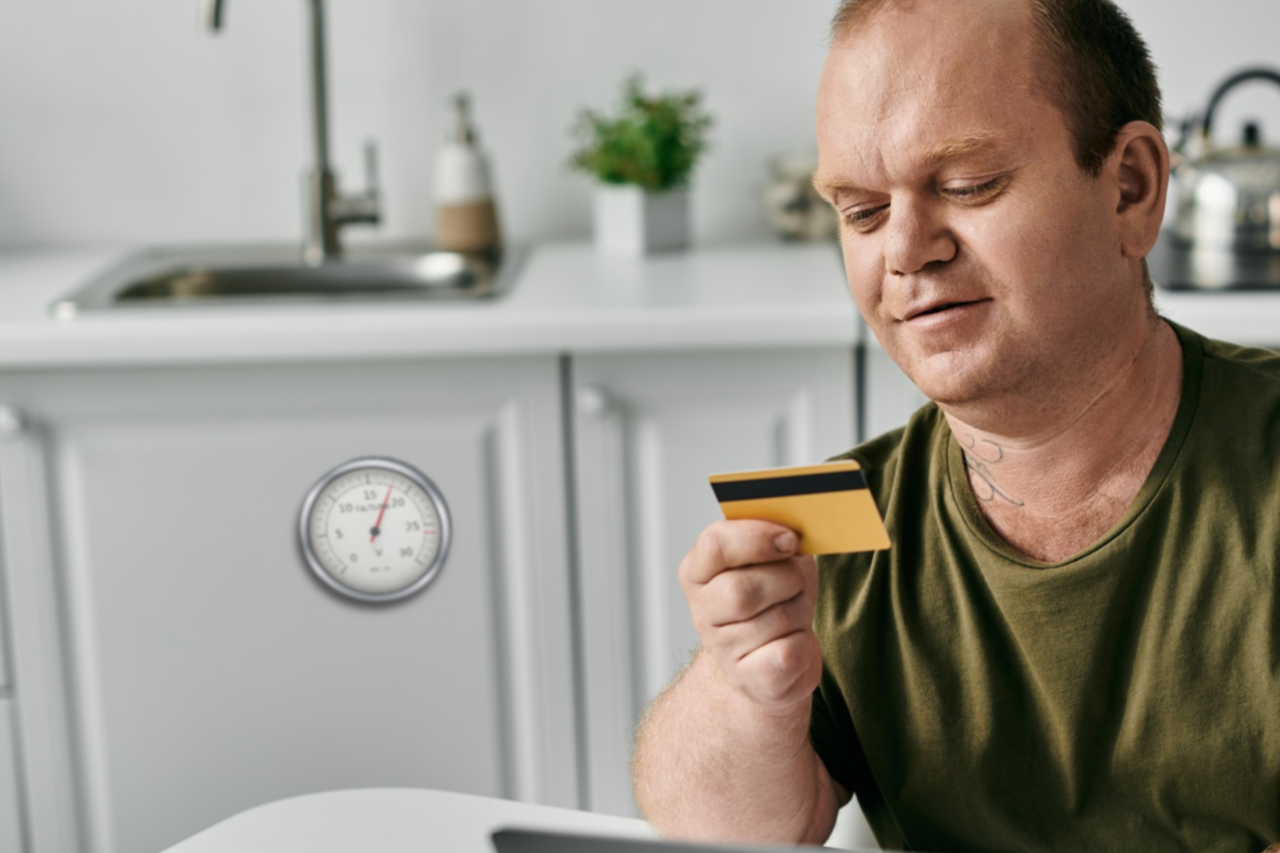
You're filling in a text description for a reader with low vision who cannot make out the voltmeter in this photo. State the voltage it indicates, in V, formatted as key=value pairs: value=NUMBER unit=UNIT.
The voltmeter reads value=18 unit=V
